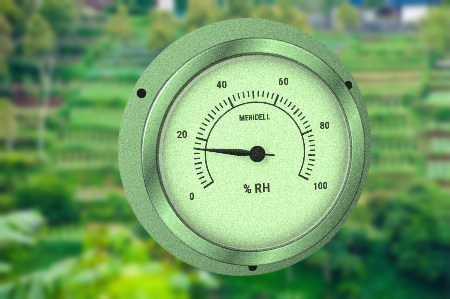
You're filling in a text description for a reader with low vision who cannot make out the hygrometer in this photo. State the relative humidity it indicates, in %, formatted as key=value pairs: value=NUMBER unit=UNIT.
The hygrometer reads value=16 unit=%
